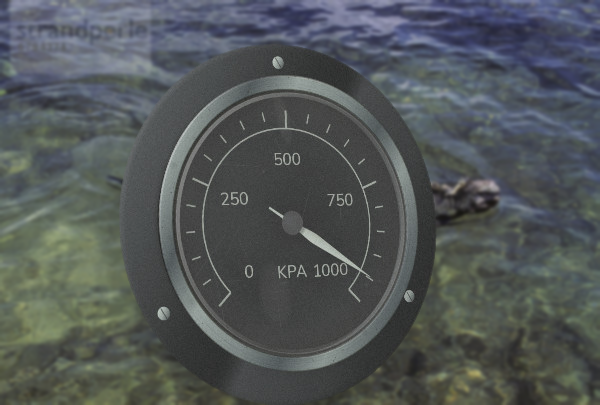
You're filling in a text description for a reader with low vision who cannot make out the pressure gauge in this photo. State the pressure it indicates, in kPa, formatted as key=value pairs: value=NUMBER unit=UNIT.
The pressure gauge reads value=950 unit=kPa
